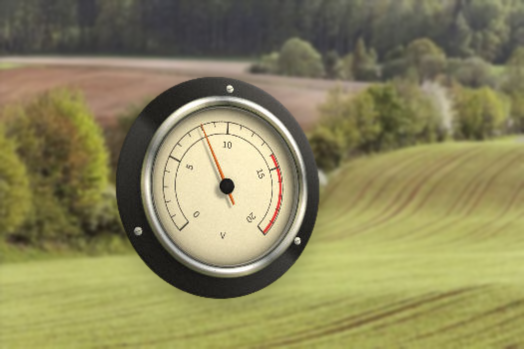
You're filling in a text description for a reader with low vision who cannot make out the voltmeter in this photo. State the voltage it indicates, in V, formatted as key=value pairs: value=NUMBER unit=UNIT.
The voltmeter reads value=8 unit=V
